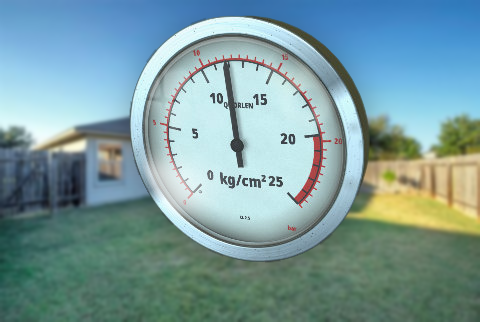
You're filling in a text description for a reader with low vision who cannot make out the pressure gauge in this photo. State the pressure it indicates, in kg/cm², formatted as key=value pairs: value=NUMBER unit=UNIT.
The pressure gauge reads value=12 unit=kg/cm²
